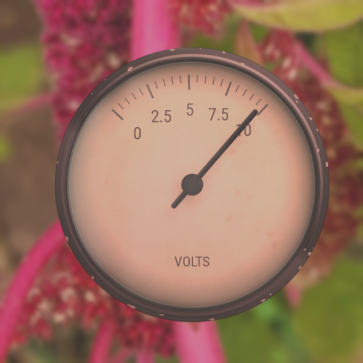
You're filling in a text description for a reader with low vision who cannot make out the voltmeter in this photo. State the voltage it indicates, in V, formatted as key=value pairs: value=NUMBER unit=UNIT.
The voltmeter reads value=9.75 unit=V
